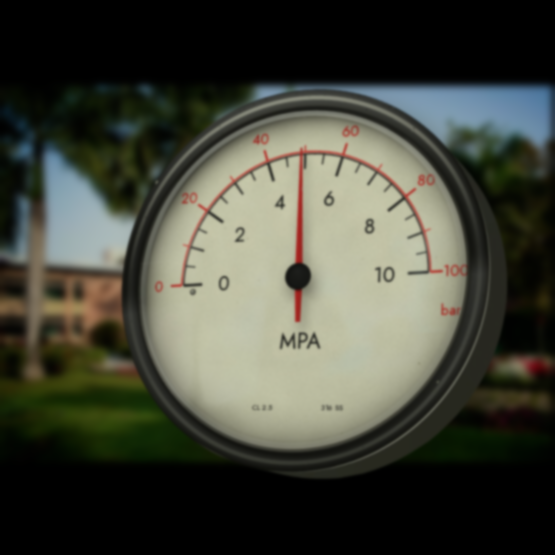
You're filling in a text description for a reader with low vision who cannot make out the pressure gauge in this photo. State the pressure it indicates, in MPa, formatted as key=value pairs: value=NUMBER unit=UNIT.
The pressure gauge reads value=5 unit=MPa
